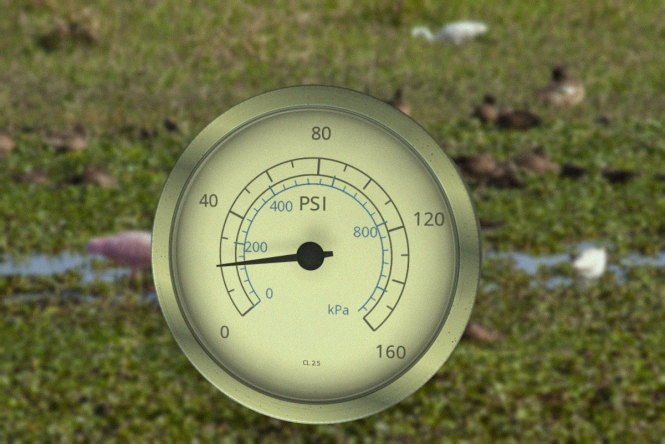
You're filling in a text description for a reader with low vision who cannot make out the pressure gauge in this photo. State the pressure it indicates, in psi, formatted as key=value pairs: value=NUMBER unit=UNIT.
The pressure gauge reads value=20 unit=psi
